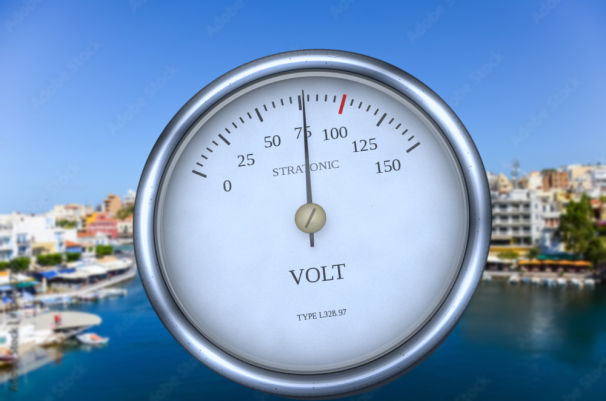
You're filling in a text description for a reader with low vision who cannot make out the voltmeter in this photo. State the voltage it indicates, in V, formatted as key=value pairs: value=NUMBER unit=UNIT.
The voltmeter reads value=77.5 unit=V
